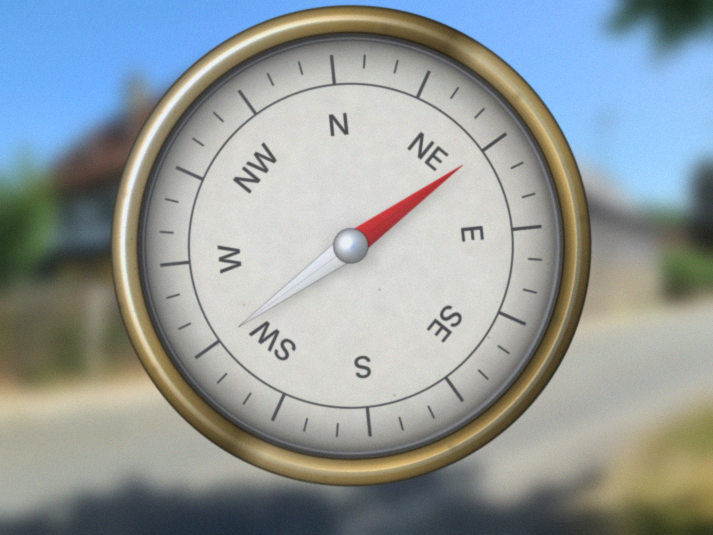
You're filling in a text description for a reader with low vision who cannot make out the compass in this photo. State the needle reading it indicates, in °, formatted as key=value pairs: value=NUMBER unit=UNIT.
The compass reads value=60 unit=°
